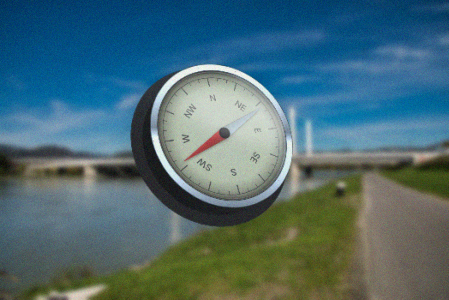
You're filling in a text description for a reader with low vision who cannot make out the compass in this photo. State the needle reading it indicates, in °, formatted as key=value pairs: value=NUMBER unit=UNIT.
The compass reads value=245 unit=°
